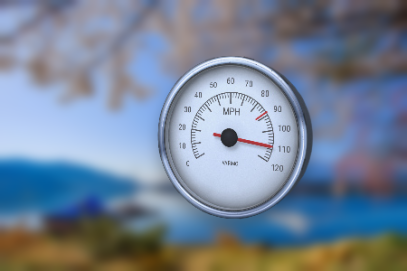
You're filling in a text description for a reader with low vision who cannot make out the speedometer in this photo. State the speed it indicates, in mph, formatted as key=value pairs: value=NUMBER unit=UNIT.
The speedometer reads value=110 unit=mph
